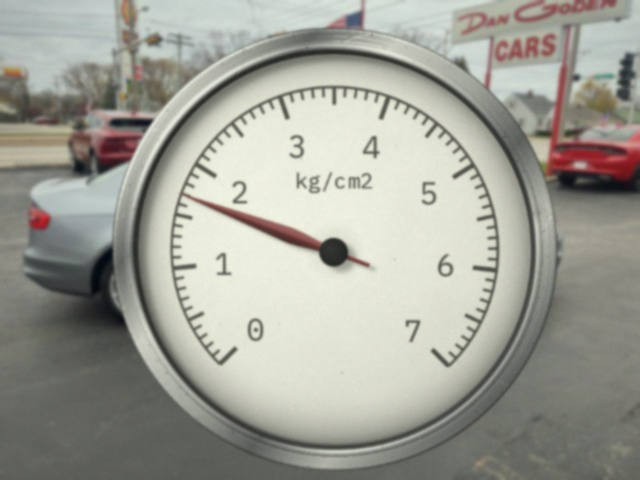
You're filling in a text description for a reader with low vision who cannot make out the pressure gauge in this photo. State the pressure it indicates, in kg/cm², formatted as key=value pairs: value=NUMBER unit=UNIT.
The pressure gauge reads value=1.7 unit=kg/cm²
